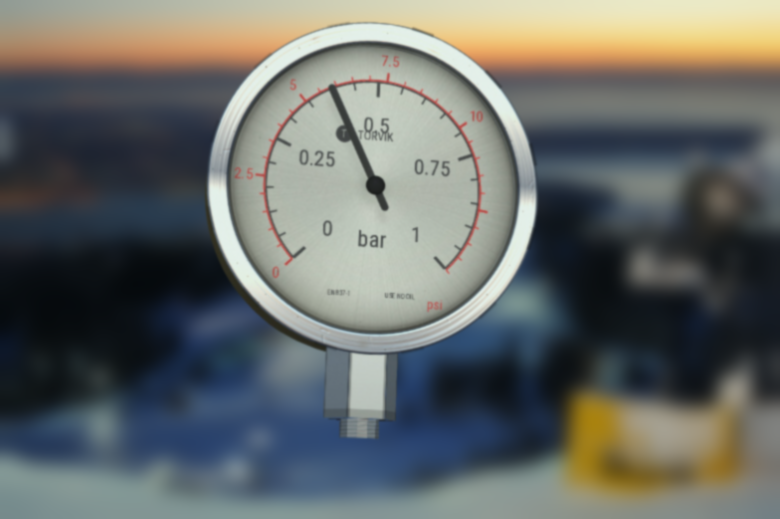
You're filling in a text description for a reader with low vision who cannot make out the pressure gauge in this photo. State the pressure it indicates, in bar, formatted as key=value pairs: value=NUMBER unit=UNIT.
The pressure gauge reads value=0.4 unit=bar
